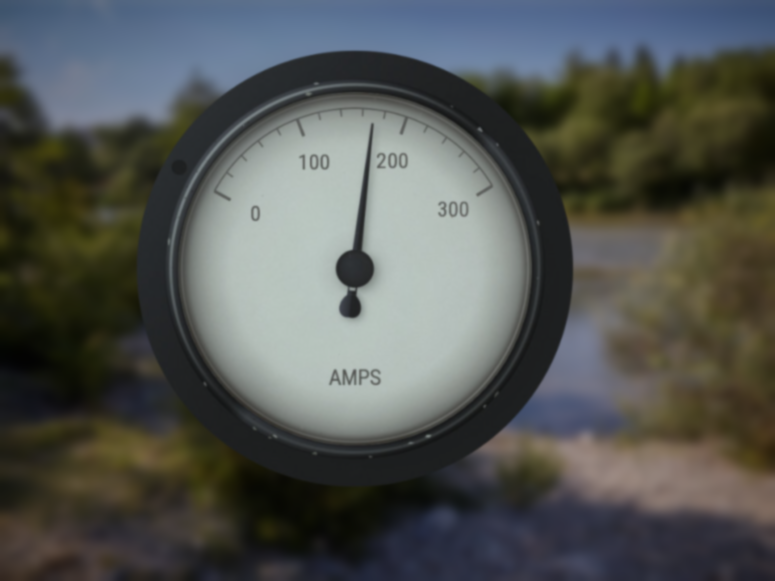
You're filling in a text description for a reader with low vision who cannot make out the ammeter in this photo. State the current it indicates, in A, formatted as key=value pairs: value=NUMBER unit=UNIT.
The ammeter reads value=170 unit=A
